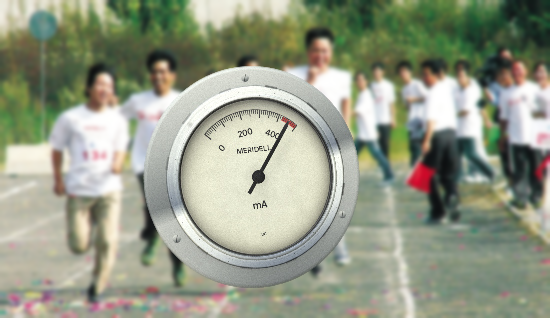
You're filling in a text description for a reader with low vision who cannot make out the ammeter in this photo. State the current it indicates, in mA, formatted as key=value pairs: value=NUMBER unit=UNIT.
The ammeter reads value=450 unit=mA
